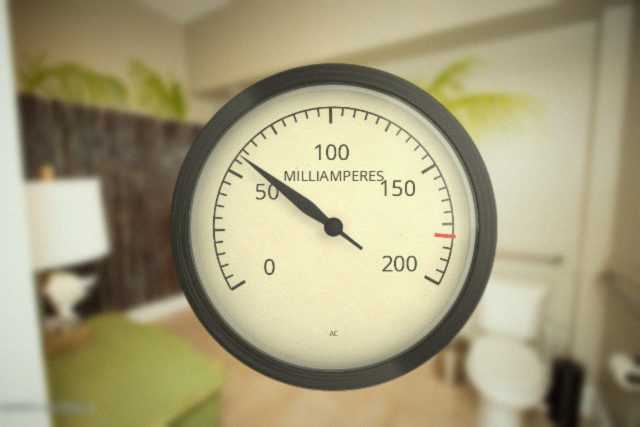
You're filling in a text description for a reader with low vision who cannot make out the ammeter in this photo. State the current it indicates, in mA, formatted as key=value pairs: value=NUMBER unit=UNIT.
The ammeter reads value=57.5 unit=mA
